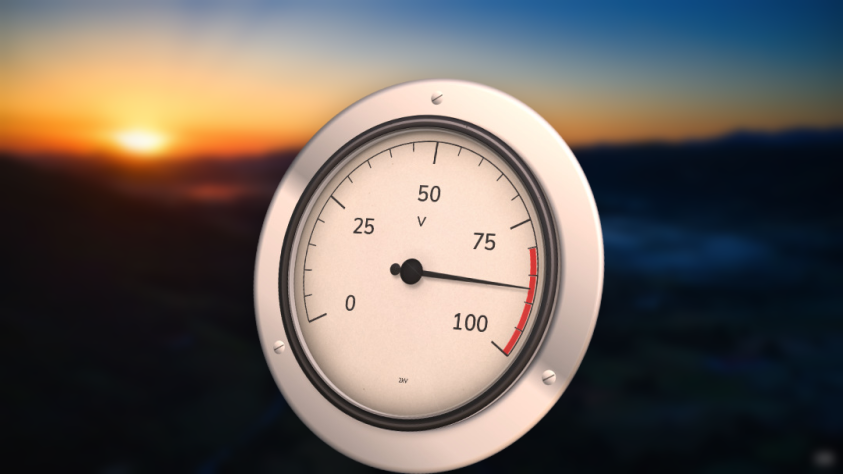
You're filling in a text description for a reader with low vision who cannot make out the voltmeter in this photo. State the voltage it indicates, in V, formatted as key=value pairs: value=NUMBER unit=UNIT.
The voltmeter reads value=87.5 unit=V
